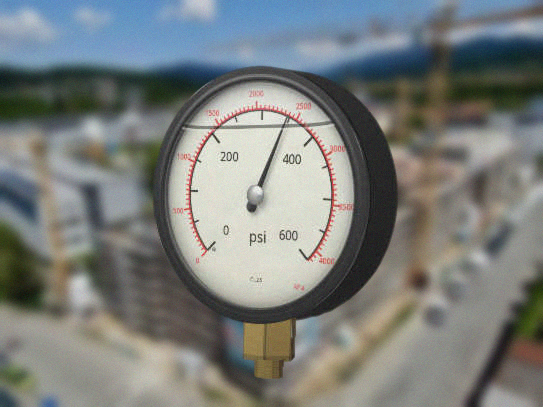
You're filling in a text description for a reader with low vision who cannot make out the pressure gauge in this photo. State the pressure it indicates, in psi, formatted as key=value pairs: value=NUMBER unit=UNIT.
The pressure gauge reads value=350 unit=psi
